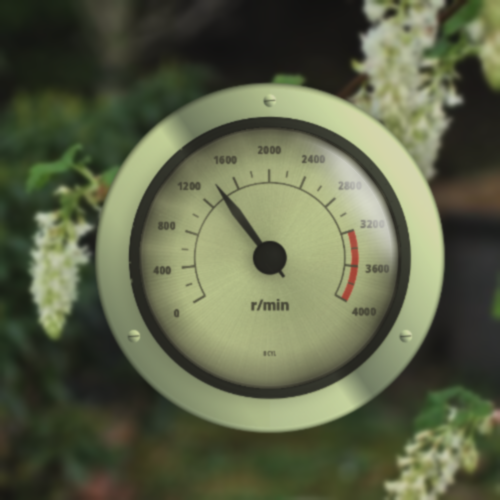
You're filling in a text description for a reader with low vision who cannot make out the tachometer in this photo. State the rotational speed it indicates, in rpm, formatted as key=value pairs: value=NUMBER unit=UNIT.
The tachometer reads value=1400 unit=rpm
